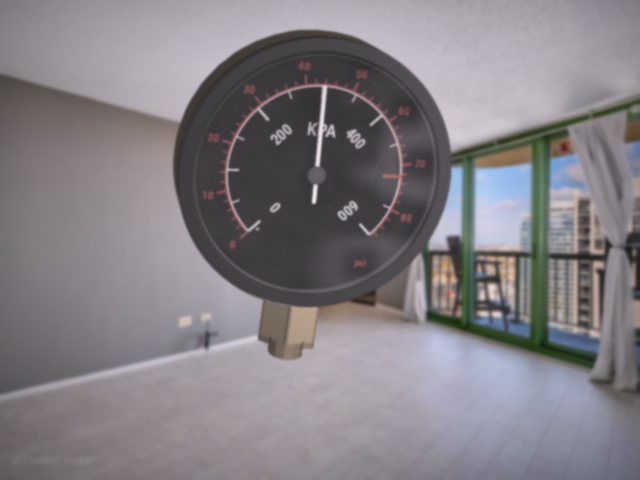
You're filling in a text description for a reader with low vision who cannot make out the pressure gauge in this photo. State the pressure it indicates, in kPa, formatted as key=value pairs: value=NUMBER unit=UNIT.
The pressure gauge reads value=300 unit=kPa
